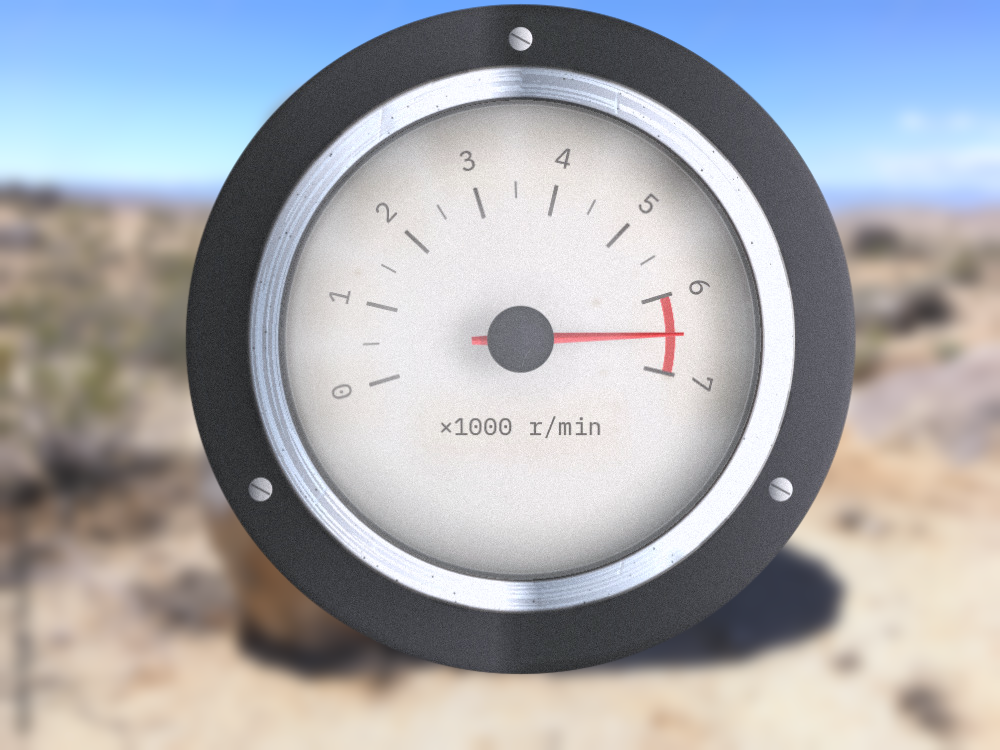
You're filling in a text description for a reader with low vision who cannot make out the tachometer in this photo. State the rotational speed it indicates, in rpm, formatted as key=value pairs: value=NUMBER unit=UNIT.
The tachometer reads value=6500 unit=rpm
